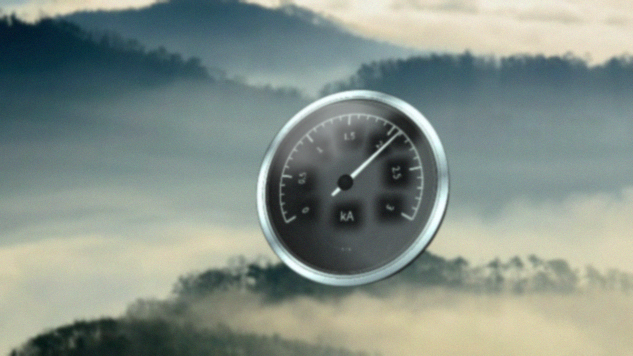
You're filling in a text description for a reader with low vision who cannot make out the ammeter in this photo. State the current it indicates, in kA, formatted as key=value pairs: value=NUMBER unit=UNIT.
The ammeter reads value=2.1 unit=kA
